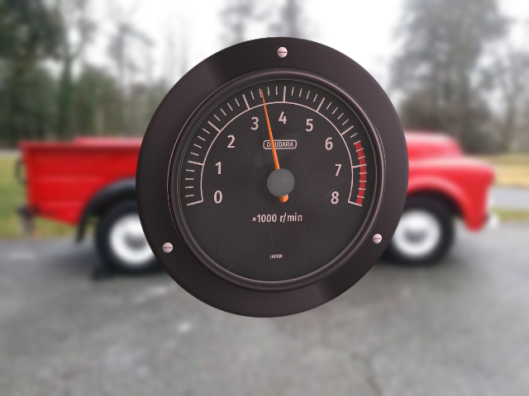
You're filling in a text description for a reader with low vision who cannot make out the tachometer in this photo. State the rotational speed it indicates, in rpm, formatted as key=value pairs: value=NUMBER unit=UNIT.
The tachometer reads value=3400 unit=rpm
